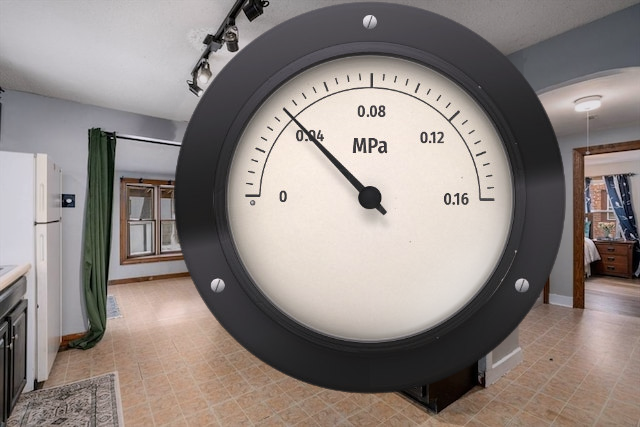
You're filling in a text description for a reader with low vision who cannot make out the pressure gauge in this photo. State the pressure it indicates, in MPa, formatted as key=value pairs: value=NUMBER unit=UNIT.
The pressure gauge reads value=0.04 unit=MPa
